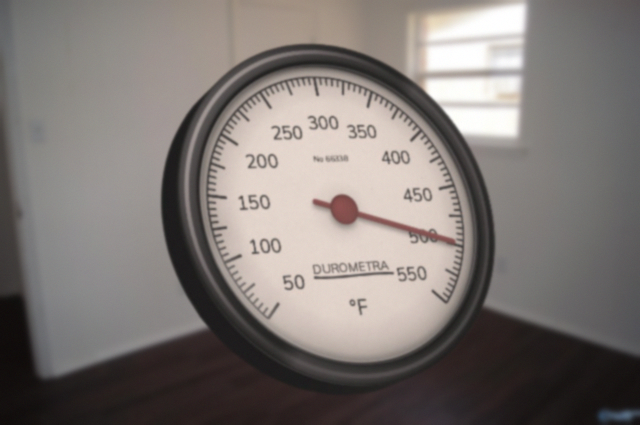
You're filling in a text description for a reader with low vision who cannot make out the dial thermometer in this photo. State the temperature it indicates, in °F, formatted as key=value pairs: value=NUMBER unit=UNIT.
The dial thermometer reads value=500 unit=°F
